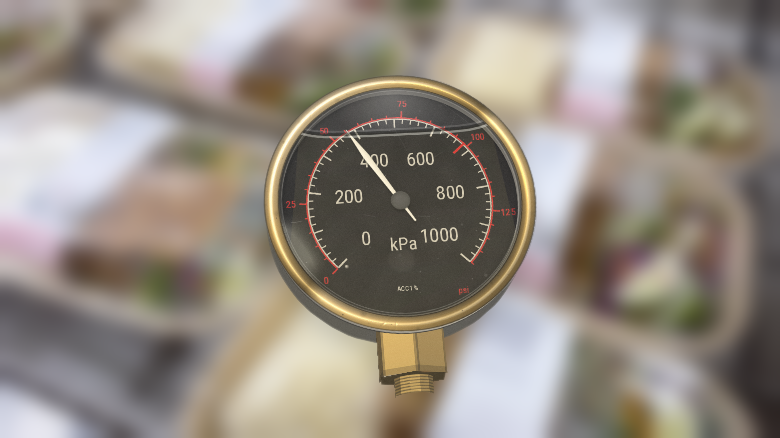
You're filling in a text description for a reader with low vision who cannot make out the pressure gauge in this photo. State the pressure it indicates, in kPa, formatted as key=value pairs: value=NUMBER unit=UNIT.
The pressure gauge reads value=380 unit=kPa
